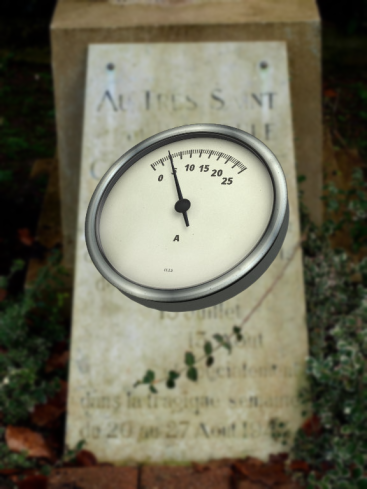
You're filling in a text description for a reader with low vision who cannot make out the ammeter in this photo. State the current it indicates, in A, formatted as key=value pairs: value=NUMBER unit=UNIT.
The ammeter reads value=5 unit=A
